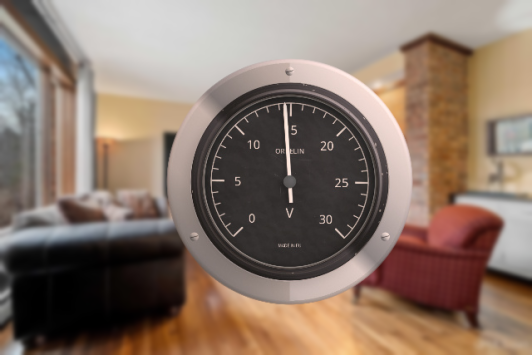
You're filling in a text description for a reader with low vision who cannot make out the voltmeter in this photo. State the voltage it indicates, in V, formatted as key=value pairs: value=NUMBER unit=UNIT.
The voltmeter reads value=14.5 unit=V
